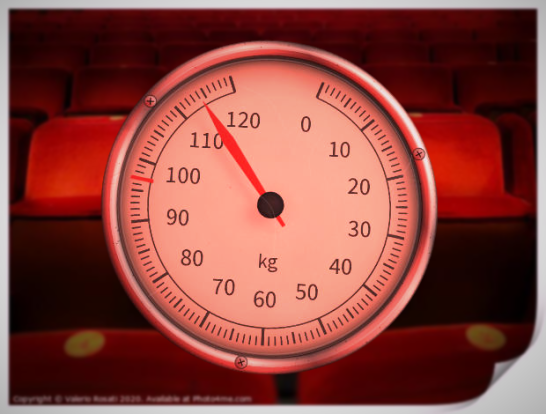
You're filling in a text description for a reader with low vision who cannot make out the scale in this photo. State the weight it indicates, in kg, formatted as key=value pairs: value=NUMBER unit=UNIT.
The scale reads value=114 unit=kg
